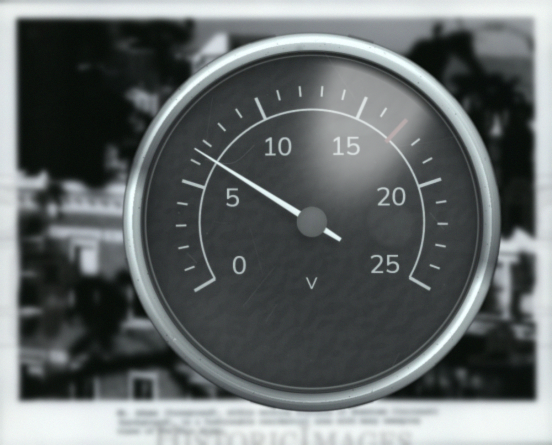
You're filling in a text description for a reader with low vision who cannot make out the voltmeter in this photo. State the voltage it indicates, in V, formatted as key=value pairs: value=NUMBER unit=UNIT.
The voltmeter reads value=6.5 unit=V
